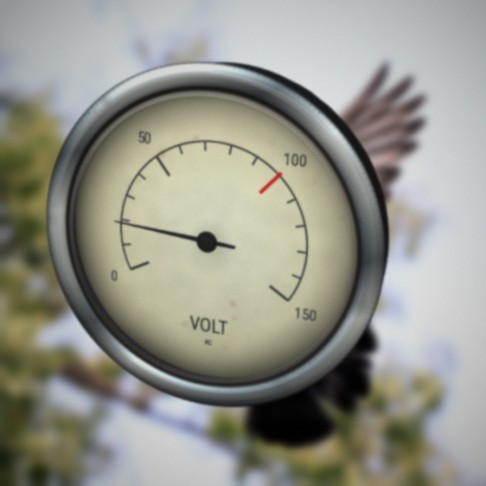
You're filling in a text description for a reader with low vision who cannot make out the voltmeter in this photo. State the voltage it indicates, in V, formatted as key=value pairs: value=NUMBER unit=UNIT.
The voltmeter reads value=20 unit=V
